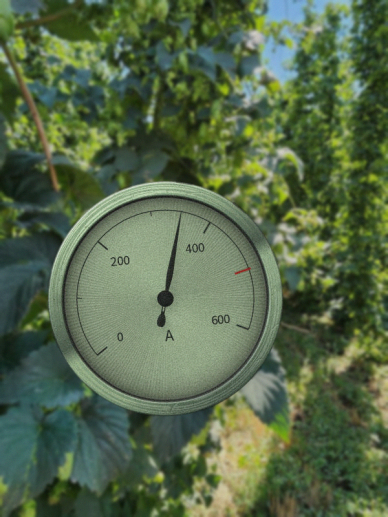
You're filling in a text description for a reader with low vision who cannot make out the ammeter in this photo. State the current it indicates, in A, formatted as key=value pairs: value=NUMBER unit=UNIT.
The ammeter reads value=350 unit=A
